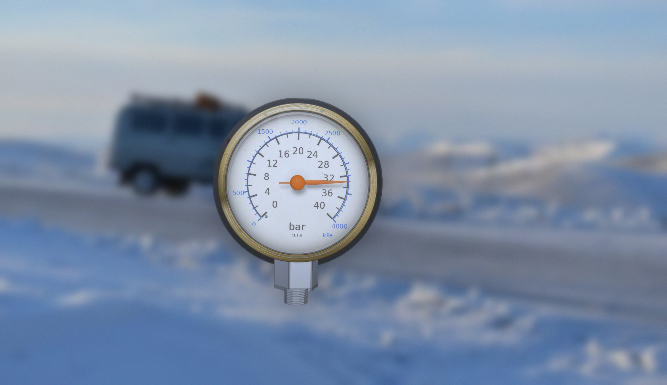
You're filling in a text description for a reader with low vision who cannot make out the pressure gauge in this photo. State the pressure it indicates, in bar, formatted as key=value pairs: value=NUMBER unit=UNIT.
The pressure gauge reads value=33 unit=bar
